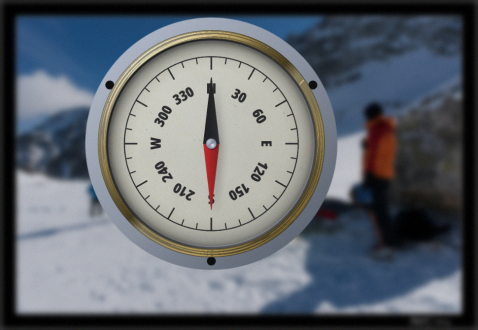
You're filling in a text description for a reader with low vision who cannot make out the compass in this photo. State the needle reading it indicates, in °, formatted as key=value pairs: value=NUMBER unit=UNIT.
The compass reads value=180 unit=°
